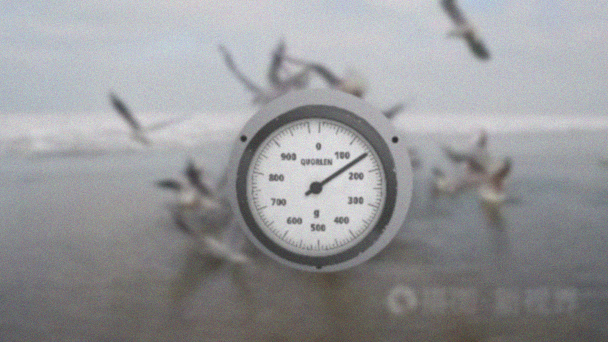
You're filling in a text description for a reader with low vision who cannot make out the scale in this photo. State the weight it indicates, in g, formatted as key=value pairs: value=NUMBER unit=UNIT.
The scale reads value=150 unit=g
